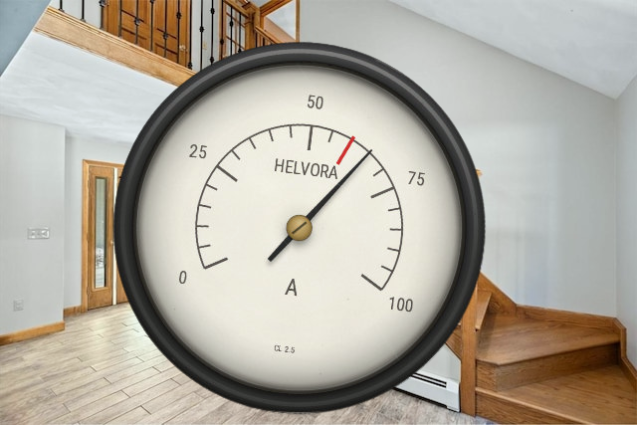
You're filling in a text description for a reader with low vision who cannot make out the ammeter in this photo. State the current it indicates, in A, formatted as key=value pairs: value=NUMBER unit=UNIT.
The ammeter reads value=65 unit=A
